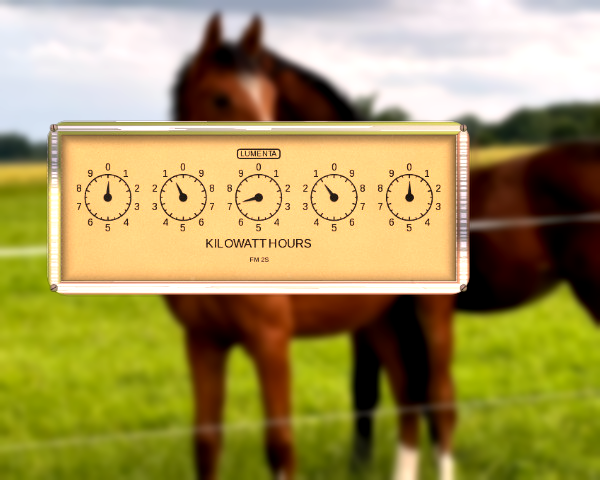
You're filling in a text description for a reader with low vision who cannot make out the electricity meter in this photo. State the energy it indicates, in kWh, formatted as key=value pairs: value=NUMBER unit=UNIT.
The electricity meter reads value=710 unit=kWh
